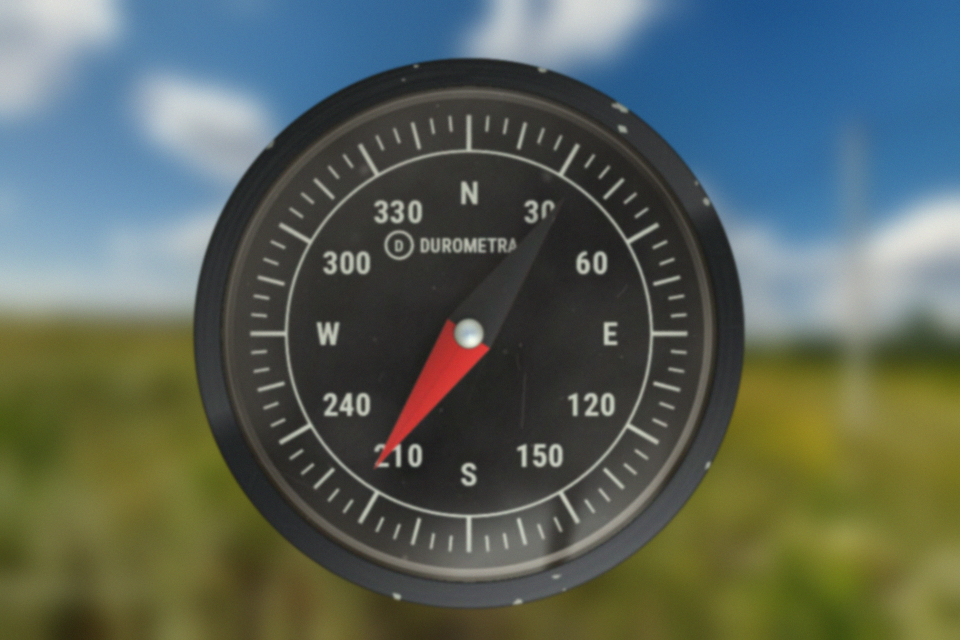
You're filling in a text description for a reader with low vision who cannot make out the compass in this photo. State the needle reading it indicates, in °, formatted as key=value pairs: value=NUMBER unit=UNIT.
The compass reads value=215 unit=°
